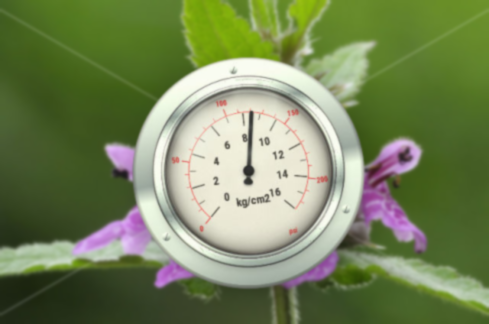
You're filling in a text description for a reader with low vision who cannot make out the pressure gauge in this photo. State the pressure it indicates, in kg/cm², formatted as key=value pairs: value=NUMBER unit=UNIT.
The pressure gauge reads value=8.5 unit=kg/cm²
